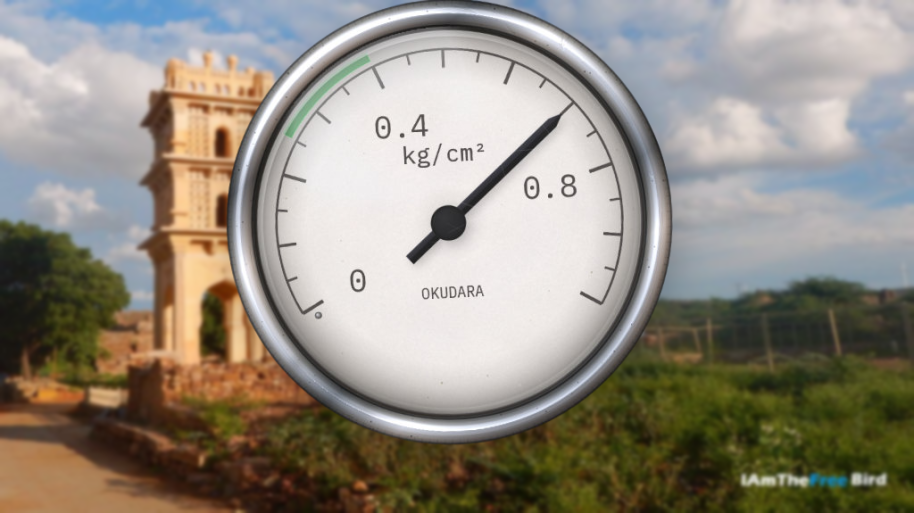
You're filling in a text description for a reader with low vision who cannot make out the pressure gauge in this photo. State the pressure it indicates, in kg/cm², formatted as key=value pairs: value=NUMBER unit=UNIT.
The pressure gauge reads value=0.7 unit=kg/cm²
